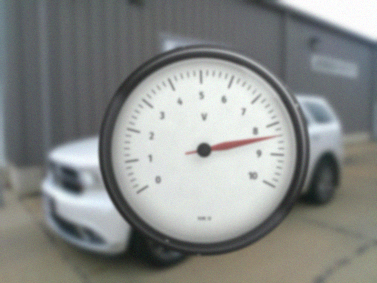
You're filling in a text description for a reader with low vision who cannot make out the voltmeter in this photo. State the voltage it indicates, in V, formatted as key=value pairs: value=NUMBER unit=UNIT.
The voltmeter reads value=8.4 unit=V
